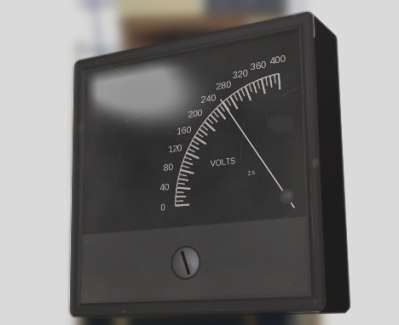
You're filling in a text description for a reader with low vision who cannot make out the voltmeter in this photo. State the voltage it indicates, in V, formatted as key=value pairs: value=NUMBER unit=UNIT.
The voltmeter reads value=260 unit=V
